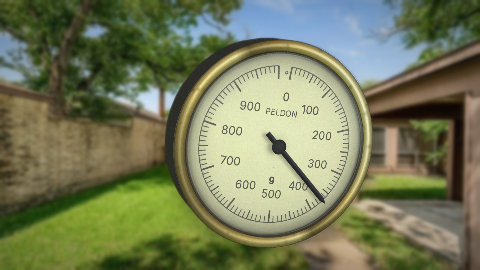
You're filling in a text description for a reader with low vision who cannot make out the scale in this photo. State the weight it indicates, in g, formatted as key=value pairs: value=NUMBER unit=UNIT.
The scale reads value=370 unit=g
